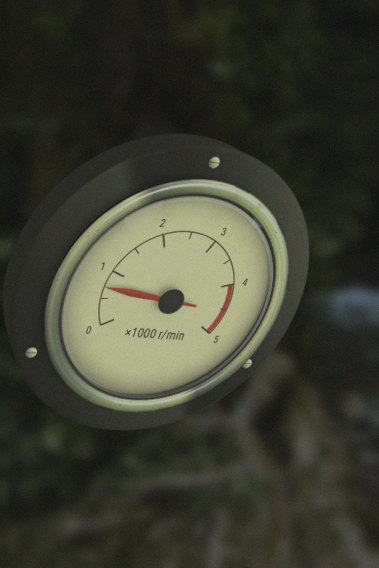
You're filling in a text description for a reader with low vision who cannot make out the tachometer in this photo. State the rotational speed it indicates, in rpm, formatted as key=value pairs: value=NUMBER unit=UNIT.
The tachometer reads value=750 unit=rpm
